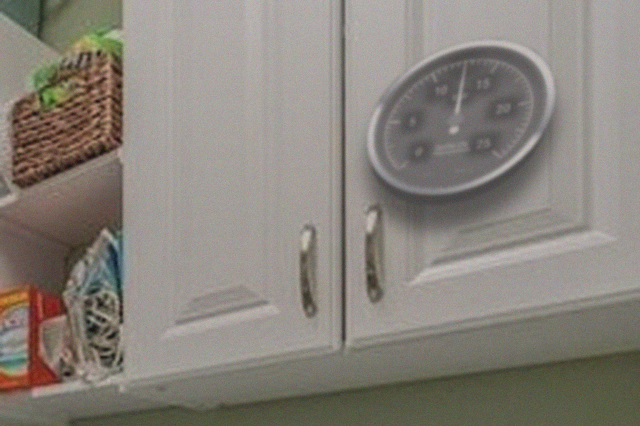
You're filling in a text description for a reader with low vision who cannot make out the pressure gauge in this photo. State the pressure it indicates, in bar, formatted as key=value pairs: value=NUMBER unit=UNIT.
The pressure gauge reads value=12.5 unit=bar
